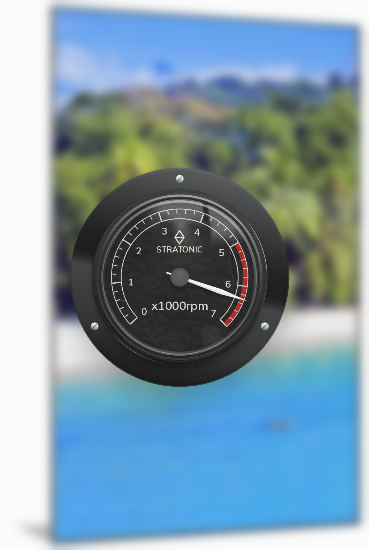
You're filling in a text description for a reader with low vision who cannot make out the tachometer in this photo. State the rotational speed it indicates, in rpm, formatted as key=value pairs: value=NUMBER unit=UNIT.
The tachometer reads value=6300 unit=rpm
